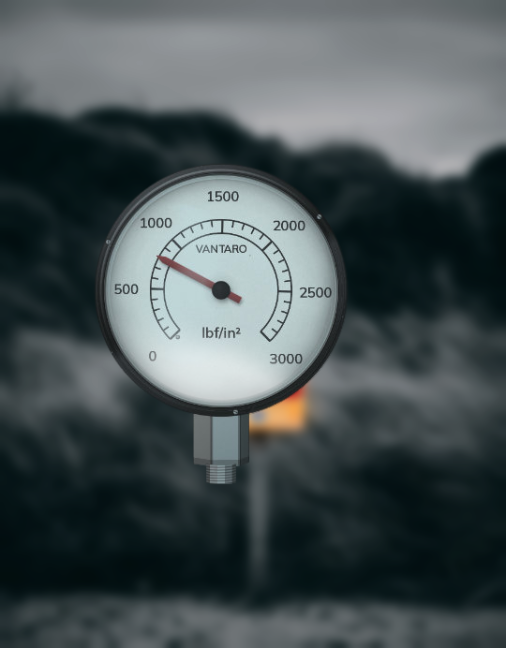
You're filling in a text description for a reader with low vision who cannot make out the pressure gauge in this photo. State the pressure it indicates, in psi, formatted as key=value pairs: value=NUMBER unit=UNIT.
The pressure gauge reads value=800 unit=psi
